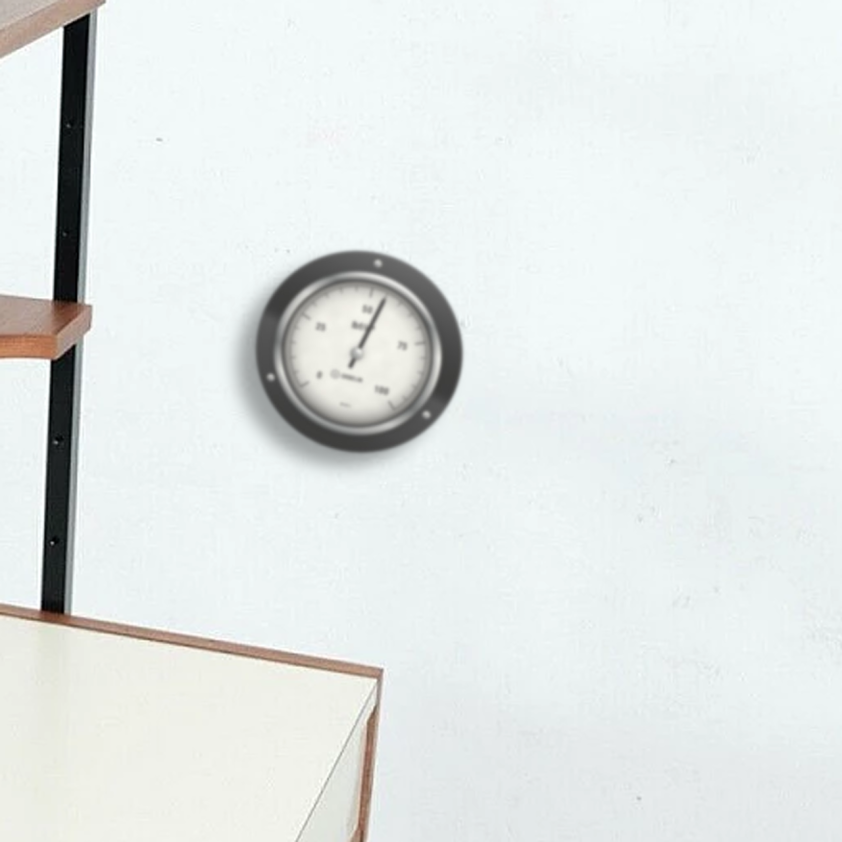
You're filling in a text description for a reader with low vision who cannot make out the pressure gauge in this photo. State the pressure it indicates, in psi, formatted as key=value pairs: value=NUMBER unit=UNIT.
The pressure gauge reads value=55 unit=psi
